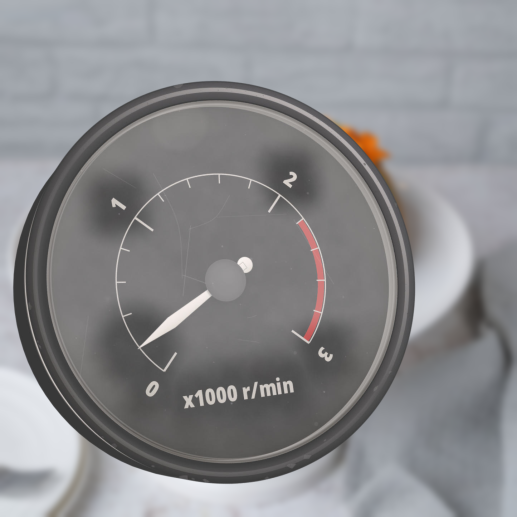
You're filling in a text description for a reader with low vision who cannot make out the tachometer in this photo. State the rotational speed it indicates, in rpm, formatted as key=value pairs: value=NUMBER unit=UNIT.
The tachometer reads value=200 unit=rpm
